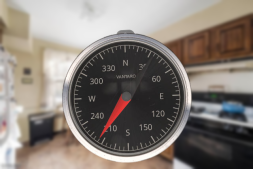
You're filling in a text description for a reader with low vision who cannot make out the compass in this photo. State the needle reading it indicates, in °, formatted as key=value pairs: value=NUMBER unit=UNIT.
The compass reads value=215 unit=°
